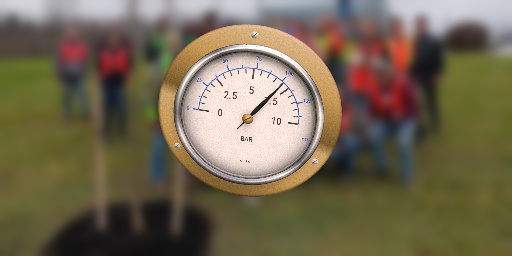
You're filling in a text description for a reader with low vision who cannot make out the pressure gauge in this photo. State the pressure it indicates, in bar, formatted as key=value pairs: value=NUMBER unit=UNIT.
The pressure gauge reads value=7 unit=bar
